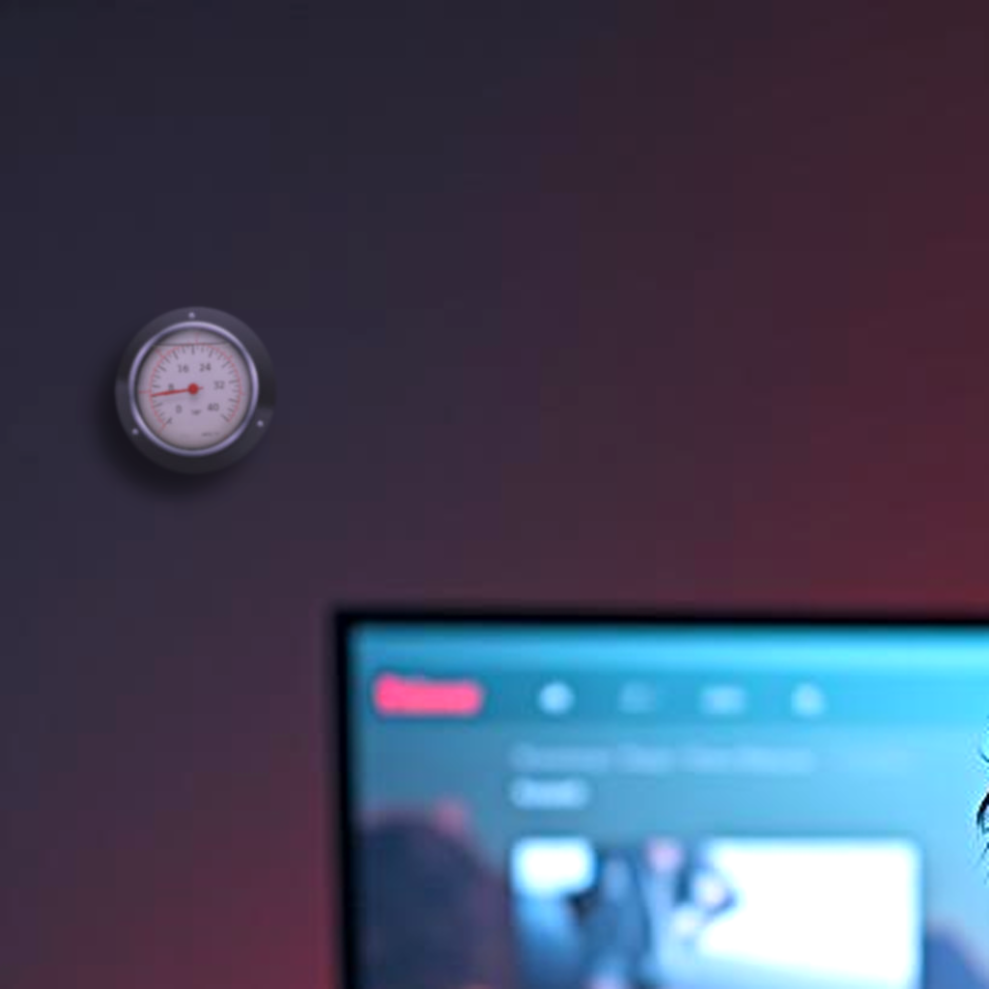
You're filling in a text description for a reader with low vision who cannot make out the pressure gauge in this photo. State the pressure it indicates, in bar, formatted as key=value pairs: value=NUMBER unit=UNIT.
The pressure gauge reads value=6 unit=bar
